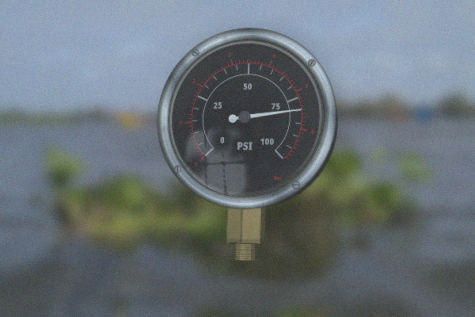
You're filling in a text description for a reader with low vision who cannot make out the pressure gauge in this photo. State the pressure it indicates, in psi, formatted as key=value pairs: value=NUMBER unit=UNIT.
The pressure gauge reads value=80 unit=psi
